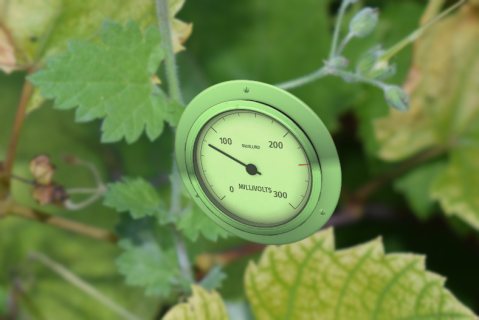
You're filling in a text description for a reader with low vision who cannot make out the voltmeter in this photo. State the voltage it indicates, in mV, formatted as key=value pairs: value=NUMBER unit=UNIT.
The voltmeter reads value=80 unit=mV
